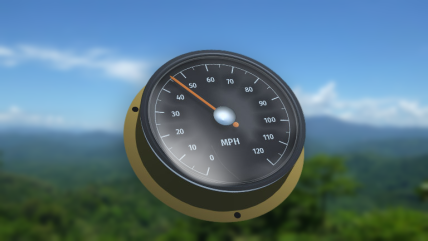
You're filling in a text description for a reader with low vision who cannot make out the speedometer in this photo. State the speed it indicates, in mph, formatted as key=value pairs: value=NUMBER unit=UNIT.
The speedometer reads value=45 unit=mph
